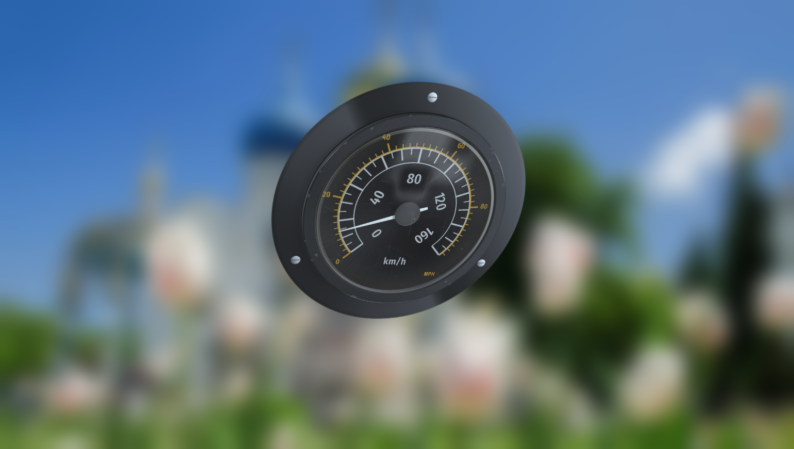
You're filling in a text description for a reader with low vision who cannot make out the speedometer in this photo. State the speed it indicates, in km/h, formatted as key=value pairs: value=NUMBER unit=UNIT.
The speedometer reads value=15 unit=km/h
